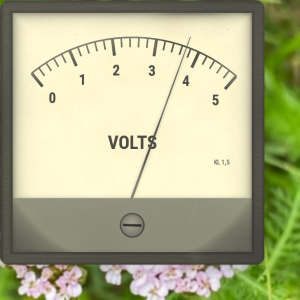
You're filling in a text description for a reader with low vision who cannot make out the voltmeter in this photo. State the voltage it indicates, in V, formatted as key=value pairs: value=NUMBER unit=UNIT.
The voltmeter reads value=3.7 unit=V
